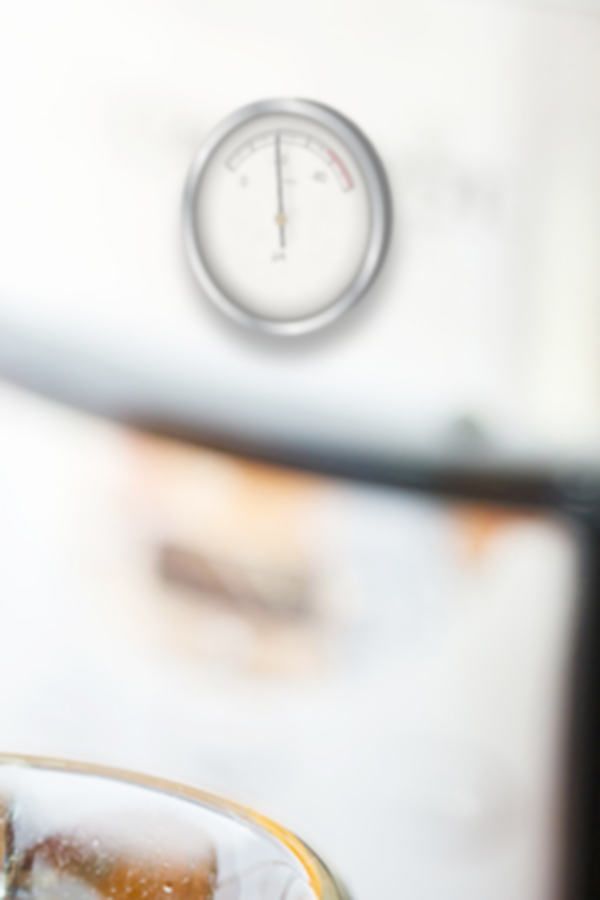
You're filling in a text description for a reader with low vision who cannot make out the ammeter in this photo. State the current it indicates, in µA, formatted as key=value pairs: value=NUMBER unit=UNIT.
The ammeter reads value=20 unit=µA
